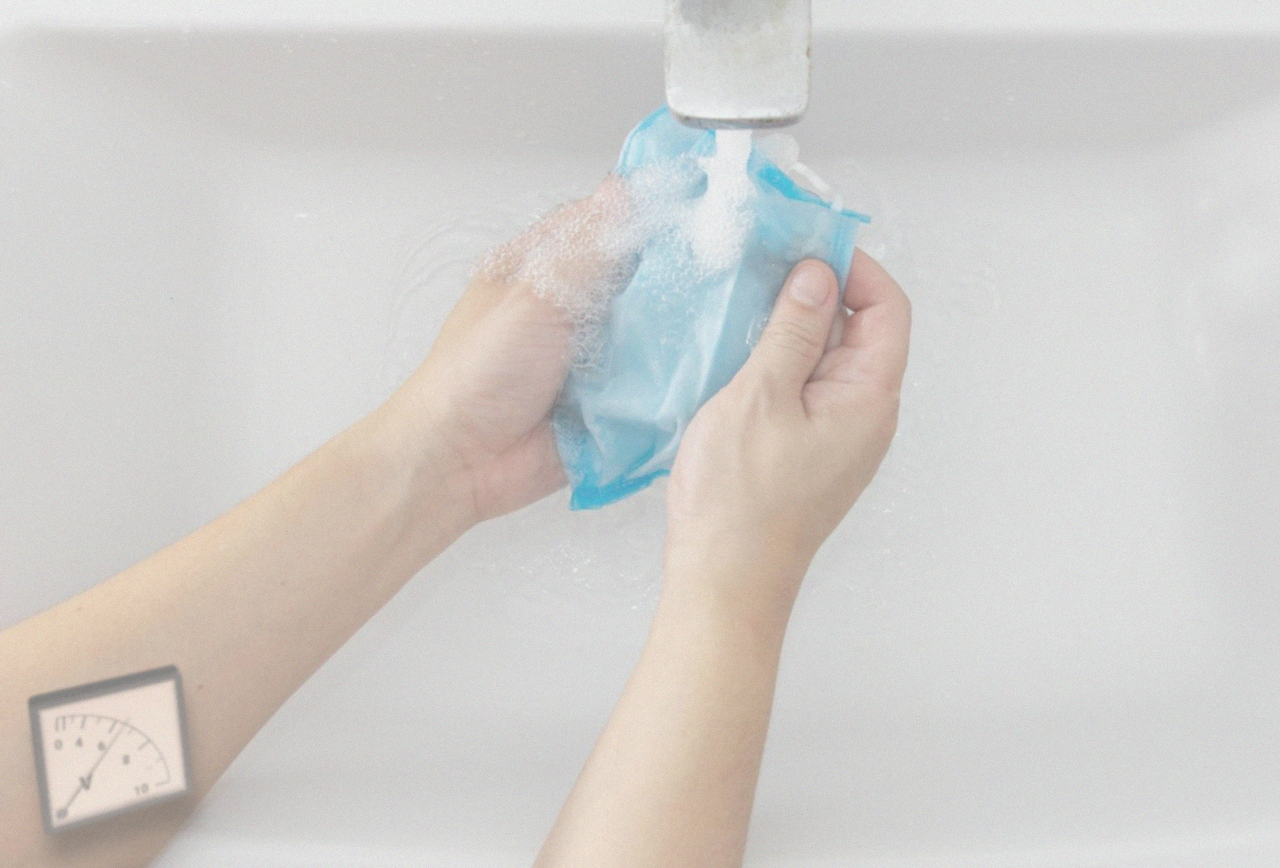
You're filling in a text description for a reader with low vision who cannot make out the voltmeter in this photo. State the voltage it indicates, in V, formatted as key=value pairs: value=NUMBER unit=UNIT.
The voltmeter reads value=6.5 unit=V
